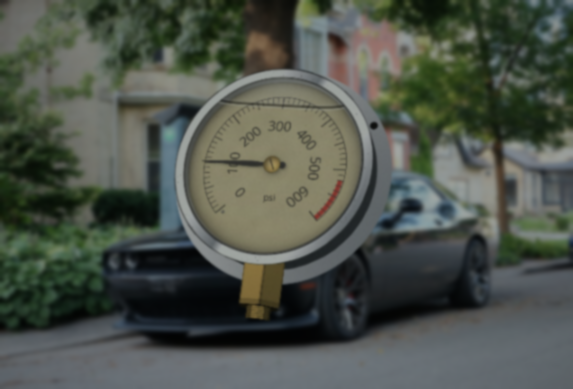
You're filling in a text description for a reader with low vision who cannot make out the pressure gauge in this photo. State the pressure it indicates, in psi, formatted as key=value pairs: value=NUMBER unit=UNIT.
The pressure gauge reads value=100 unit=psi
